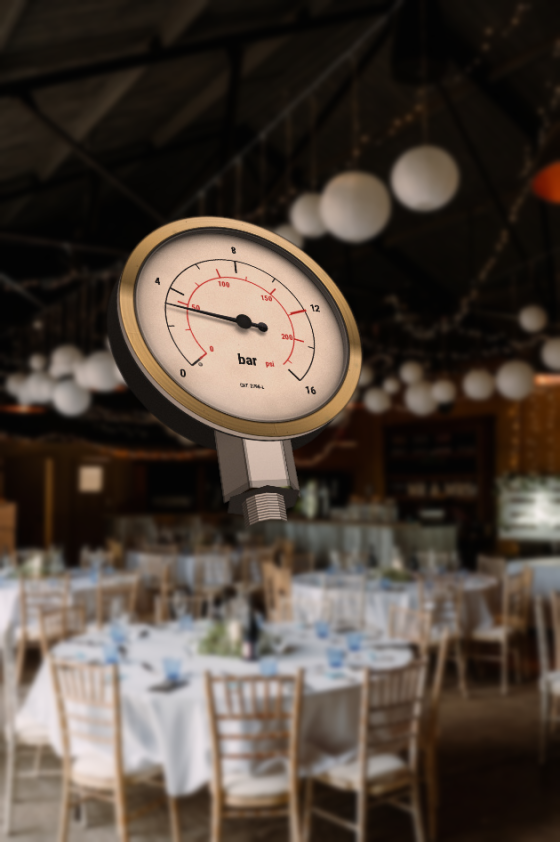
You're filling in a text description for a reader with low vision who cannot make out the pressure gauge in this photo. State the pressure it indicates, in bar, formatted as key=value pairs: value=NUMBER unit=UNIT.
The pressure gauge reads value=3 unit=bar
